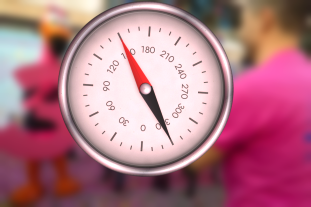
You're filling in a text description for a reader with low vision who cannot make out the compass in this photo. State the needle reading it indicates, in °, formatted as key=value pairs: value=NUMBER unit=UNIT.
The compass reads value=150 unit=°
